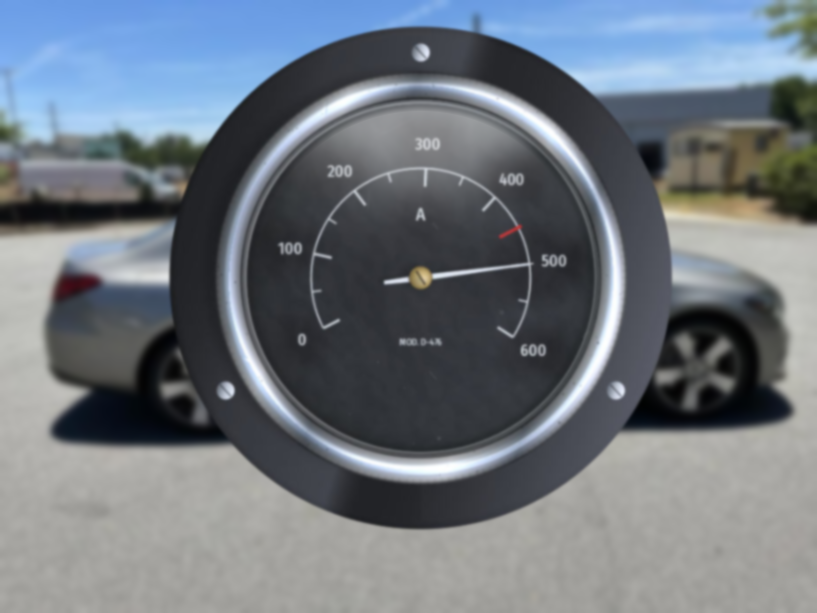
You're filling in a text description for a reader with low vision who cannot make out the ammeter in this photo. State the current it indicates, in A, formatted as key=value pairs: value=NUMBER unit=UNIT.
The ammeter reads value=500 unit=A
